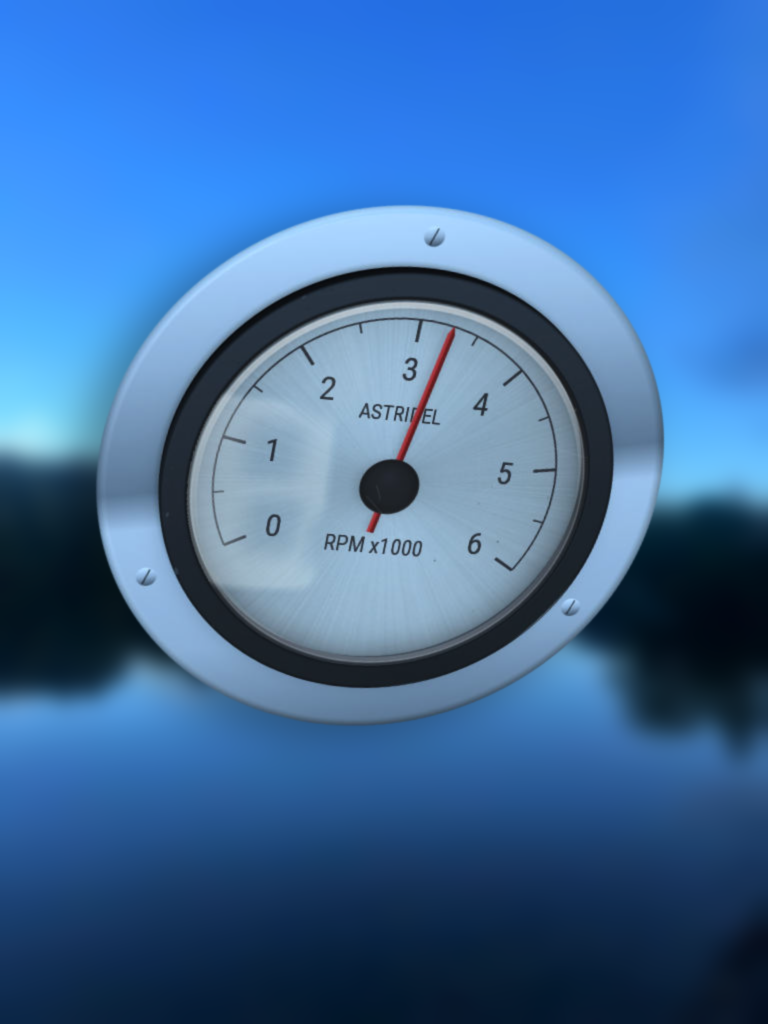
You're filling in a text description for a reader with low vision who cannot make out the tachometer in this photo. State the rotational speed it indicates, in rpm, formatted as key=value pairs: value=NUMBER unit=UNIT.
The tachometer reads value=3250 unit=rpm
